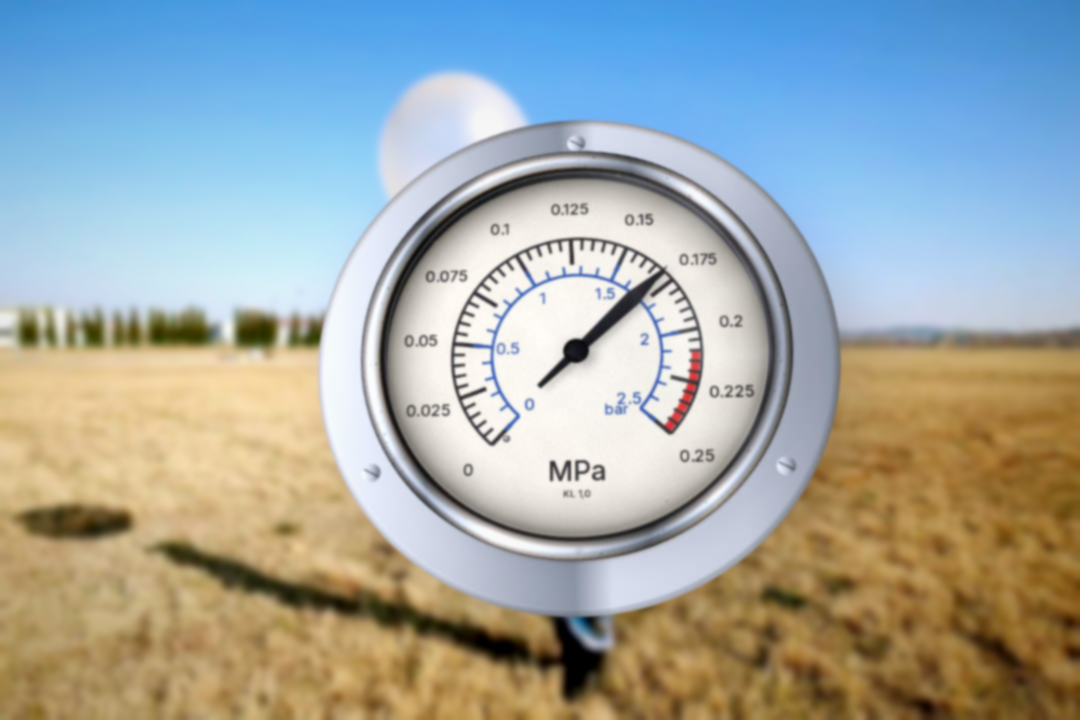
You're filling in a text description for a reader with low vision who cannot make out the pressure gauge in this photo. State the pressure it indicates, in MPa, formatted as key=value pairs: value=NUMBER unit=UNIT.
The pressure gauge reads value=0.17 unit=MPa
